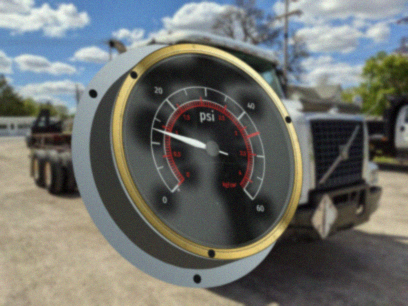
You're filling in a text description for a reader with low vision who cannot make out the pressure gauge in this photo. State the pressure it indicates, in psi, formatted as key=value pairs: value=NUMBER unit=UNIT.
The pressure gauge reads value=12.5 unit=psi
